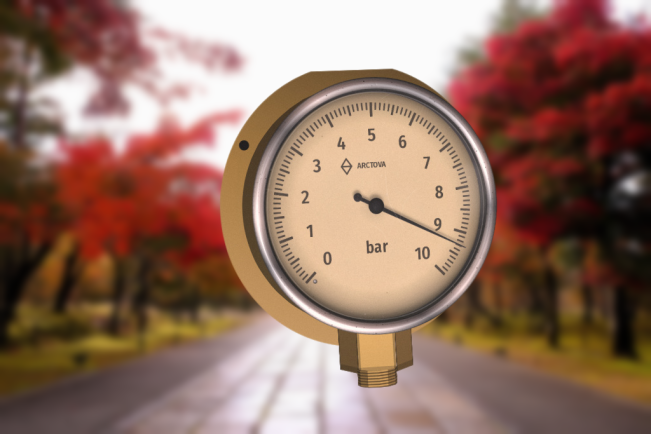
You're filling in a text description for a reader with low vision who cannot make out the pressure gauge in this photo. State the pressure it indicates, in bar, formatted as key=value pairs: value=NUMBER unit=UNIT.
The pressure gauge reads value=9.3 unit=bar
